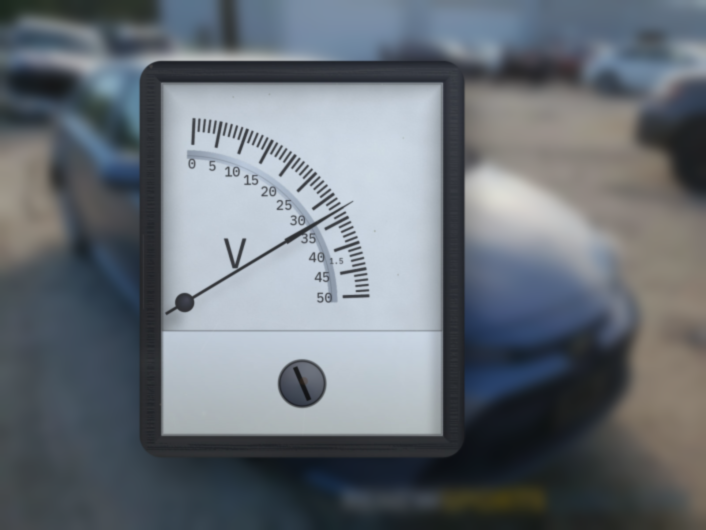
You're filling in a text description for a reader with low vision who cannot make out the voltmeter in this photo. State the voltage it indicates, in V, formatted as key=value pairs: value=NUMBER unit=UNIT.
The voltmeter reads value=33 unit=V
